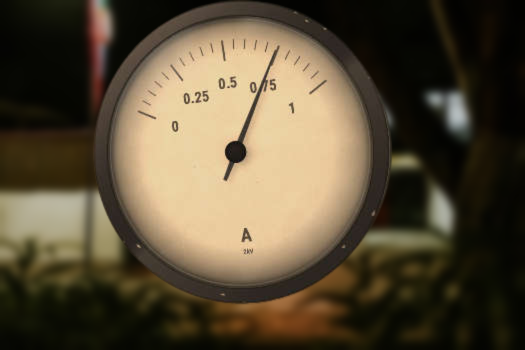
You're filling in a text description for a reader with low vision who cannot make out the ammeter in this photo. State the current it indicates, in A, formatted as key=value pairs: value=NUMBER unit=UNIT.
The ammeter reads value=0.75 unit=A
